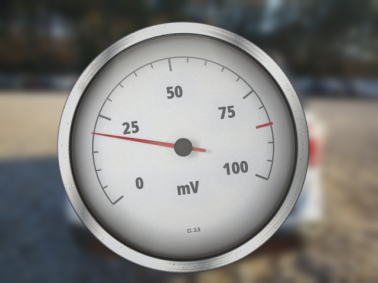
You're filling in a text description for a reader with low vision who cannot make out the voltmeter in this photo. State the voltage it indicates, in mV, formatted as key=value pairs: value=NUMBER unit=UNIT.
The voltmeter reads value=20 unit=mV
